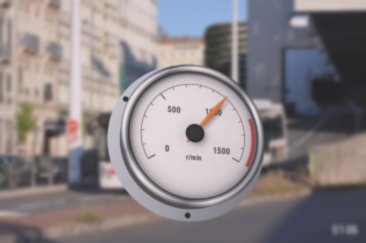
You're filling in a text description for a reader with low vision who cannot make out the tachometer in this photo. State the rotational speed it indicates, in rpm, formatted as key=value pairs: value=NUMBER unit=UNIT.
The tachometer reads value=1000 unit=rpm
